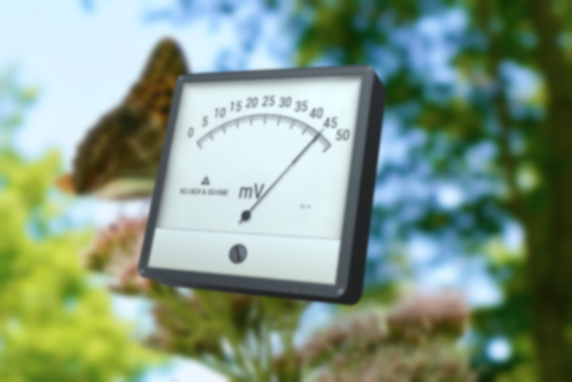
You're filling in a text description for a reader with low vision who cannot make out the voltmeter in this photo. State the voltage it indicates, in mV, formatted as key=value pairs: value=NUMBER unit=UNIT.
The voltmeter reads value=45 unit=mV
